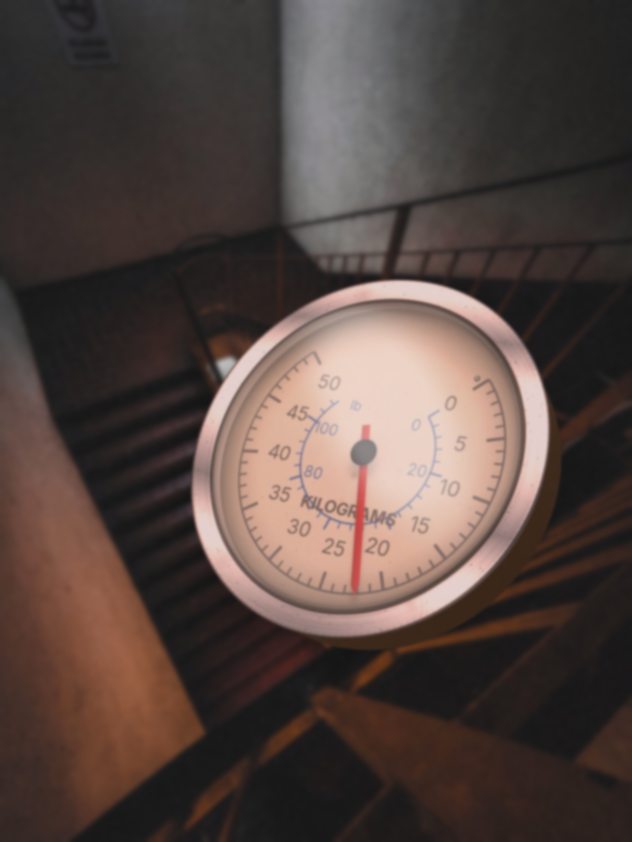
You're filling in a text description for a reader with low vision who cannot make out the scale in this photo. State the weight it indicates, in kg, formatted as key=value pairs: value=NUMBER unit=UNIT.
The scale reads value=22 unit=kg
